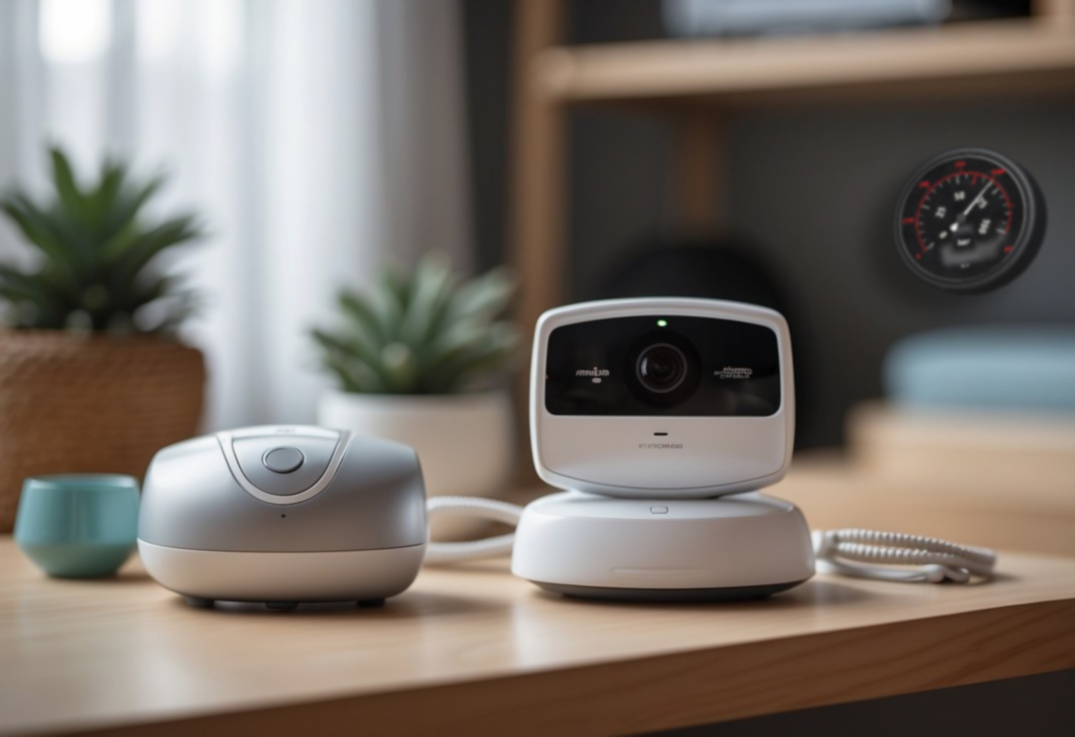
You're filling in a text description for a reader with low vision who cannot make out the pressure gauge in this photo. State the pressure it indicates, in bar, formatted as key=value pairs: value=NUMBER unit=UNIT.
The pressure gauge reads value=70 unit=bar
